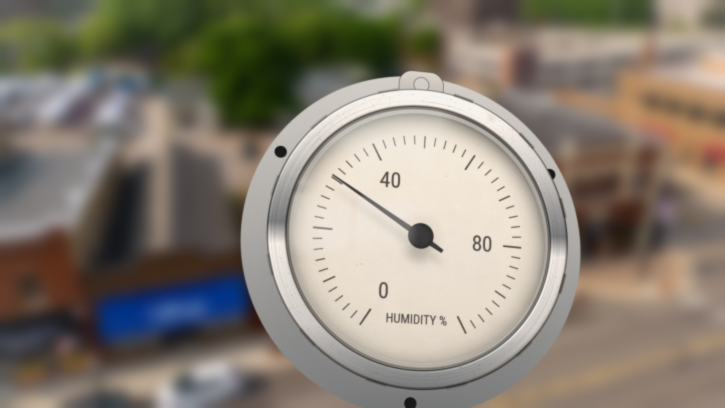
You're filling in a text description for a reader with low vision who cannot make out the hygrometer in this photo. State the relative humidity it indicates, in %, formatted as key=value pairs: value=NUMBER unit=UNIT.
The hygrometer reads value=30 unit=%
